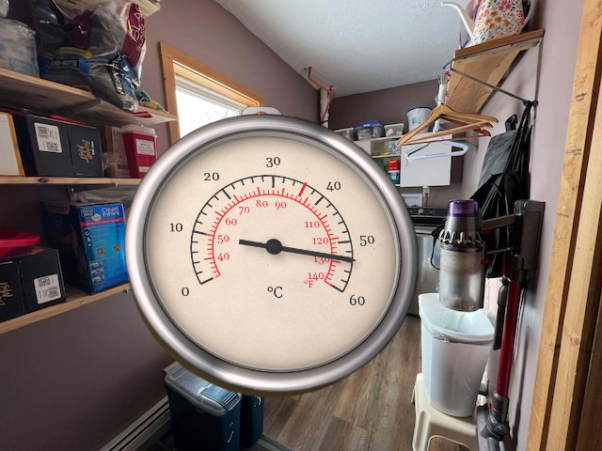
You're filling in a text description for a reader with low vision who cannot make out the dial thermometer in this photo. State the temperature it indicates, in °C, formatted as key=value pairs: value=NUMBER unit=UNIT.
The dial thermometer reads value=54 unit=°C
